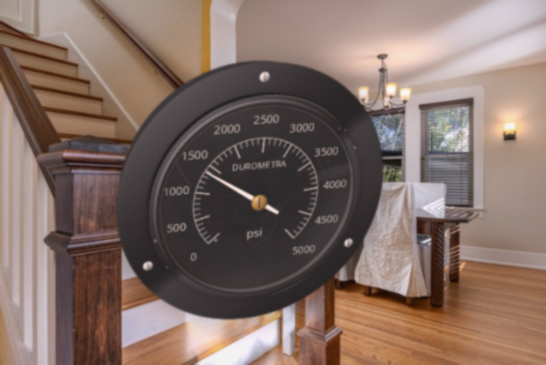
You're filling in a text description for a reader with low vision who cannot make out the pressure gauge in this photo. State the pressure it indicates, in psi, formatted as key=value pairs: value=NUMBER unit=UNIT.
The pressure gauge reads value=1400 unit=psi
